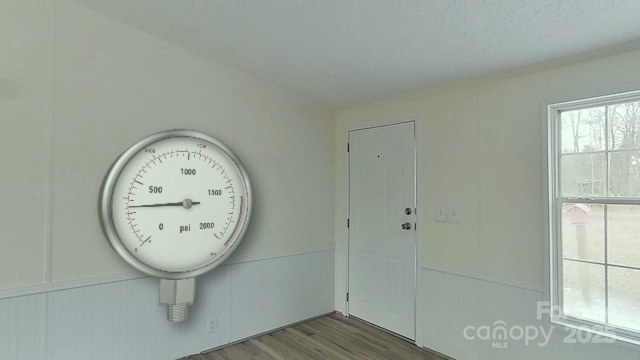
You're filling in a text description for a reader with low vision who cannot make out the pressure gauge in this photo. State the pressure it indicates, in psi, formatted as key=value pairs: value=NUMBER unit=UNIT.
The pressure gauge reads value=300 unit=psi
